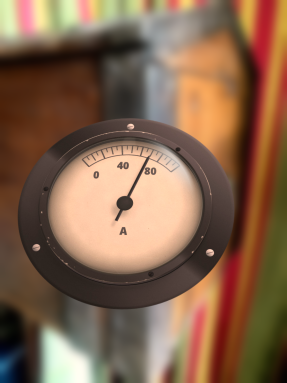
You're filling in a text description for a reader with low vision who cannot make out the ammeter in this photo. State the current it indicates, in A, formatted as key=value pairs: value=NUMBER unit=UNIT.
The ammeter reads value=70 unit=A
